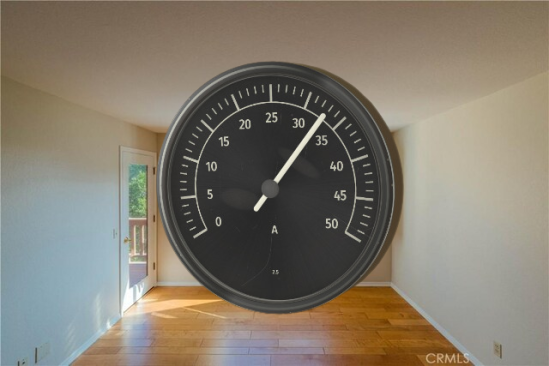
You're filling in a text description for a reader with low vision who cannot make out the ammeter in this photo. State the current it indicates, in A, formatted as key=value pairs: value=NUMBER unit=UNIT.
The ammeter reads value=33 unit=A
